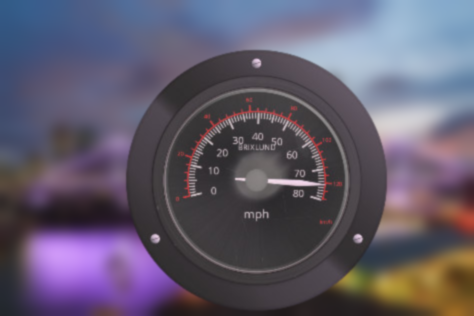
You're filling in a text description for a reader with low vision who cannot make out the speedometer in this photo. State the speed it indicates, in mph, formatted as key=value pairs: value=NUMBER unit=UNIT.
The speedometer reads value=75 unit=mph
